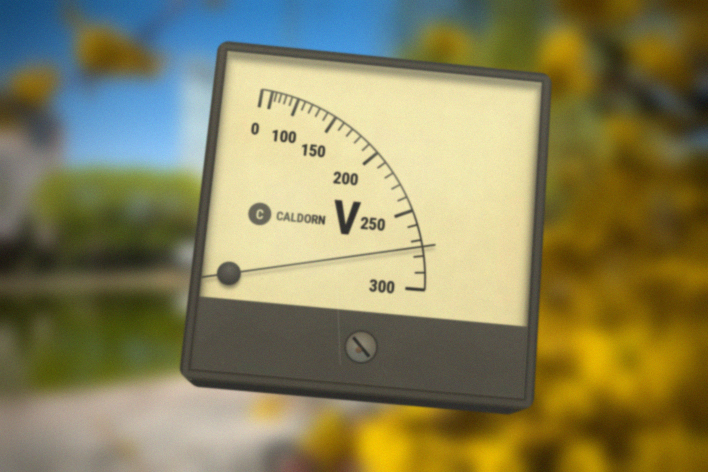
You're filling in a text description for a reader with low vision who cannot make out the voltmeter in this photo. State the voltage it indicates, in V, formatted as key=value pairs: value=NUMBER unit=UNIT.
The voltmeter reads value=275 unit=V
